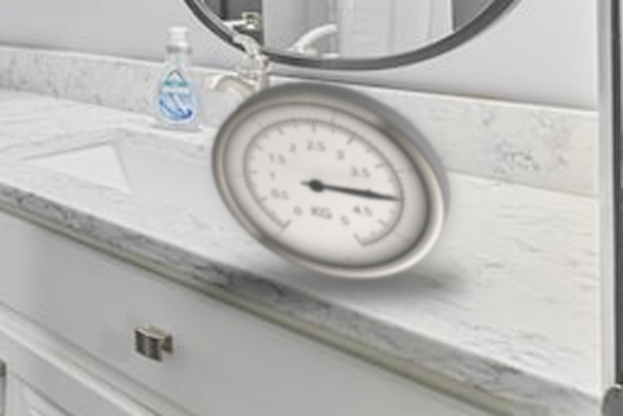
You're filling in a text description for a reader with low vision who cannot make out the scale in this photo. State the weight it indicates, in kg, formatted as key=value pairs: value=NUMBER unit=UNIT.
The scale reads value=4 unit=kg
